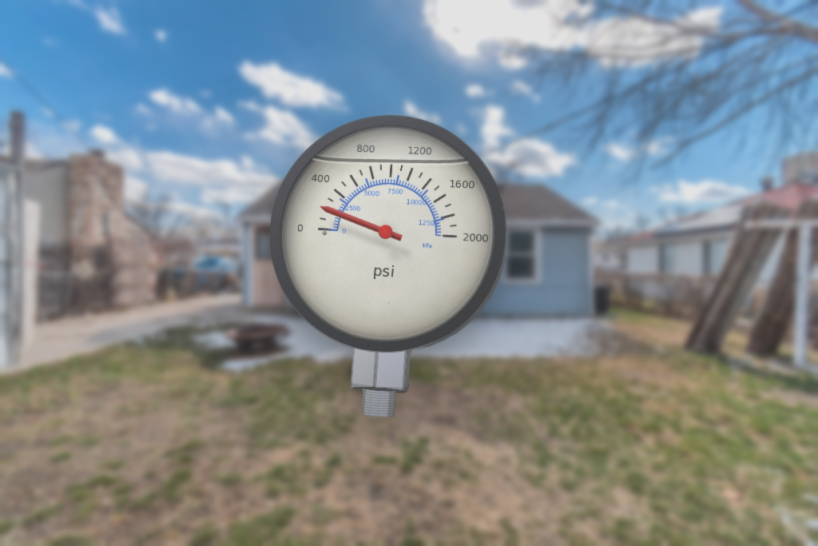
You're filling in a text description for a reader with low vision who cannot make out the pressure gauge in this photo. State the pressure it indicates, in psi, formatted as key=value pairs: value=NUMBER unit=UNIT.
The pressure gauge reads value=200 unit=psi
